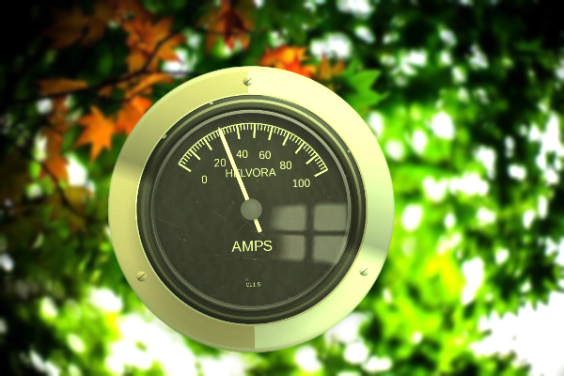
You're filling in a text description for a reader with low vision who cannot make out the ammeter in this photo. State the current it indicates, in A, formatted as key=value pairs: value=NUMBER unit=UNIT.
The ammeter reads value=30 unit=A
